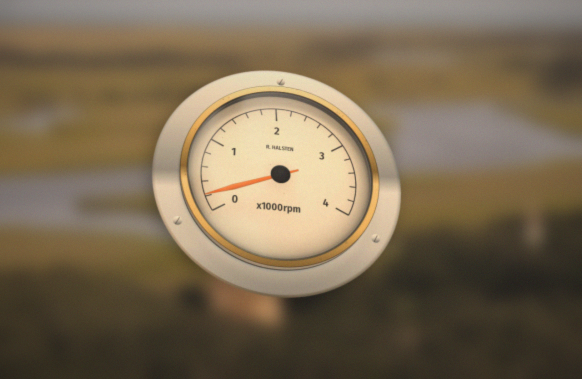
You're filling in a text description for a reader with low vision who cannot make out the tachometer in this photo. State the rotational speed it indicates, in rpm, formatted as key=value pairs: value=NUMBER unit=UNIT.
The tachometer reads value=200 unit=rpm
